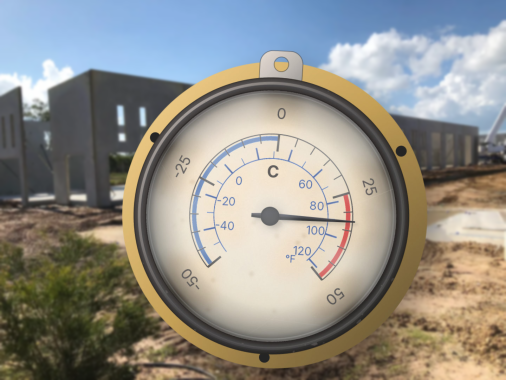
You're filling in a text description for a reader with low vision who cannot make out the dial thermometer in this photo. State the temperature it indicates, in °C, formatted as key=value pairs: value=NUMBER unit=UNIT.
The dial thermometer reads value=32.5 unit=°C
